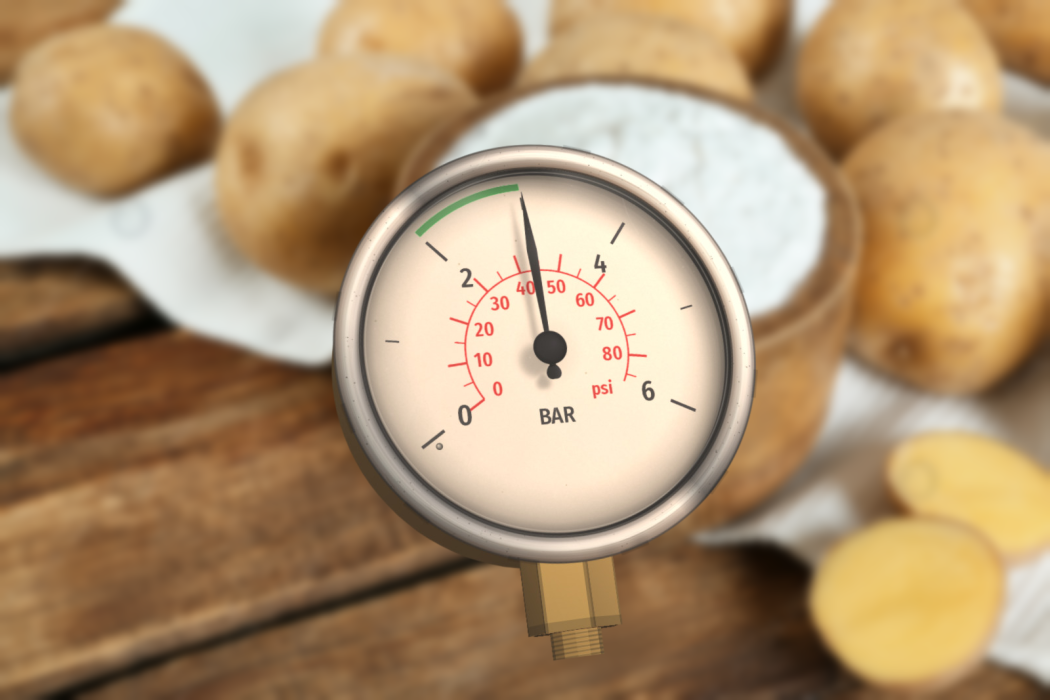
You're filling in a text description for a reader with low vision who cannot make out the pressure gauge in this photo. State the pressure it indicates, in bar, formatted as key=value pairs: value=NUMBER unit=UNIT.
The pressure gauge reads value=3 unit=bar
